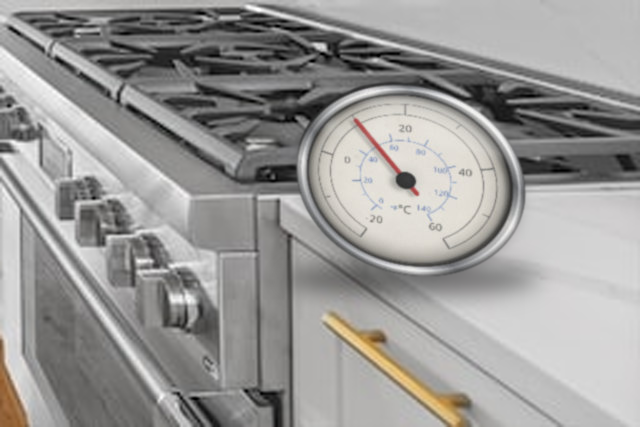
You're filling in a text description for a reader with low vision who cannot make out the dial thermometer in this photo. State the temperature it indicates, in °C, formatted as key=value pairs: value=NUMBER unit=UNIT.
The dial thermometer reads value=10 unit=°C
